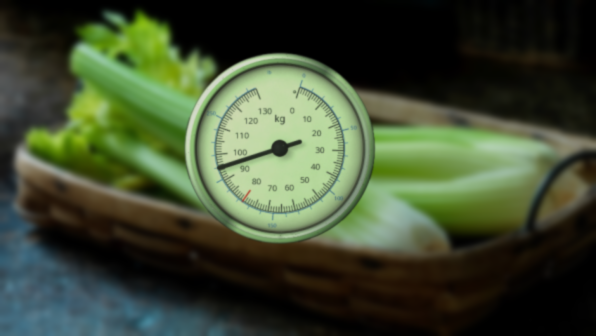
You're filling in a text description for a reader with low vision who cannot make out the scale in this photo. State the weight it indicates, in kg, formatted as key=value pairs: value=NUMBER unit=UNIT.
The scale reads value=95 unit=kg
